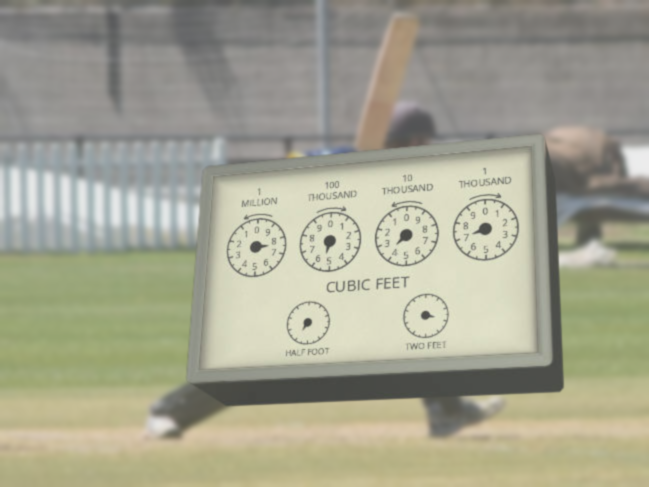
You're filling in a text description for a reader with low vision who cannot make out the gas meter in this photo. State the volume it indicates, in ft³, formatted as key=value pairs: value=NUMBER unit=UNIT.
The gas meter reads value=753700 unit=ft³
